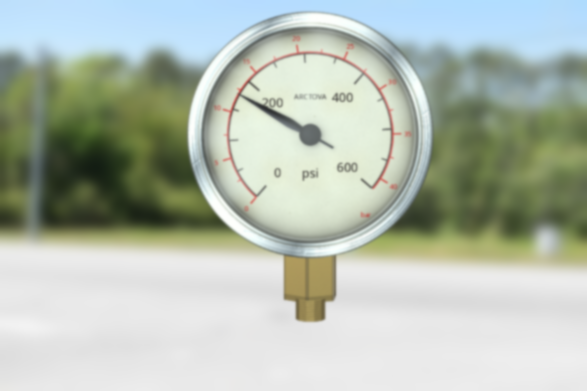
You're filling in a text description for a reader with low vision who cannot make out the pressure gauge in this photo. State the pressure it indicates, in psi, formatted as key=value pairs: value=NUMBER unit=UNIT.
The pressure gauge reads value=175 unit=psi
